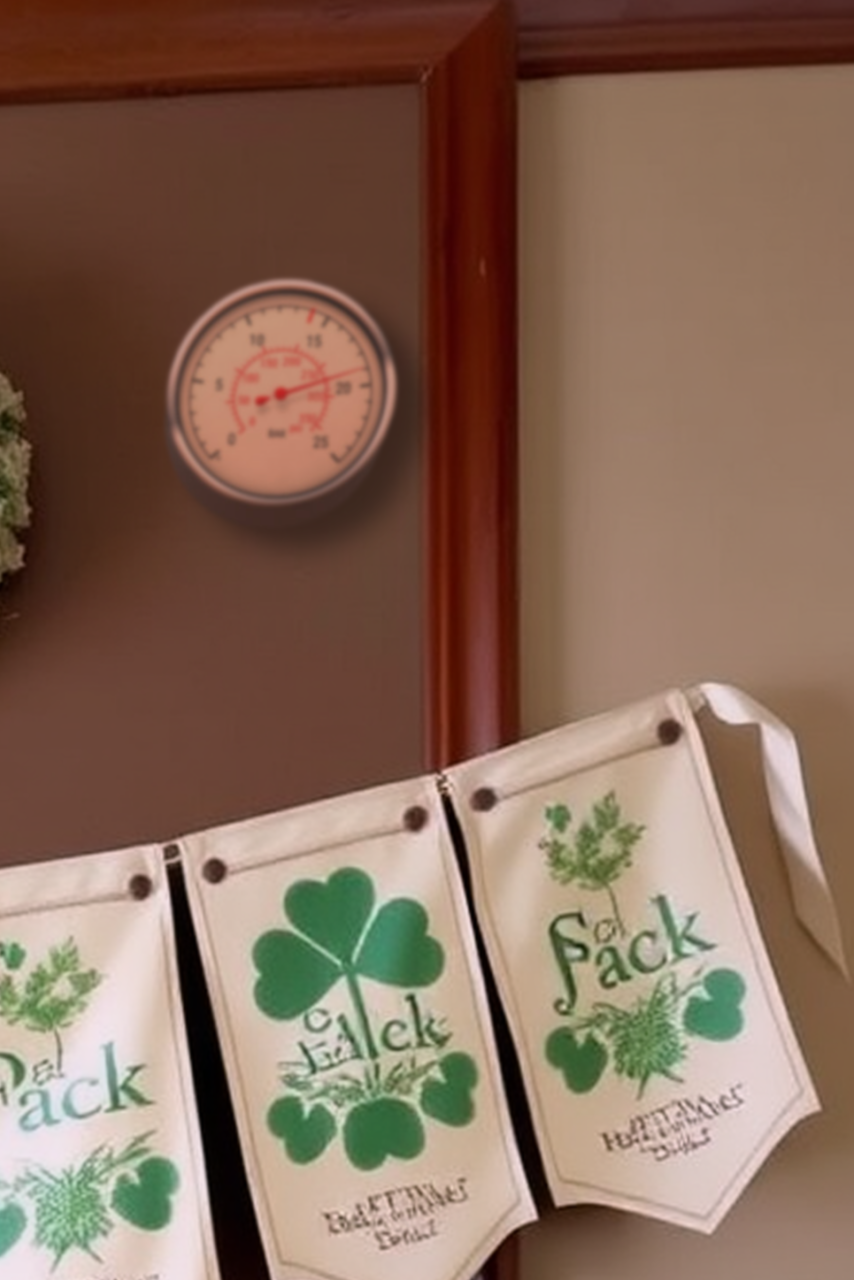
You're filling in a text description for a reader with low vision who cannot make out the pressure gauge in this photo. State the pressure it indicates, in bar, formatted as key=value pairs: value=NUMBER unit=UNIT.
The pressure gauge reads value=19 unit=bar
